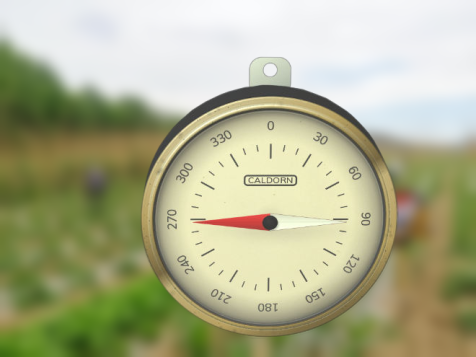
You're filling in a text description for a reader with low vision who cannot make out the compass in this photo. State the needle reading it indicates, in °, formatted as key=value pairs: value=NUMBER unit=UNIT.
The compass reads value=270 unit=°
